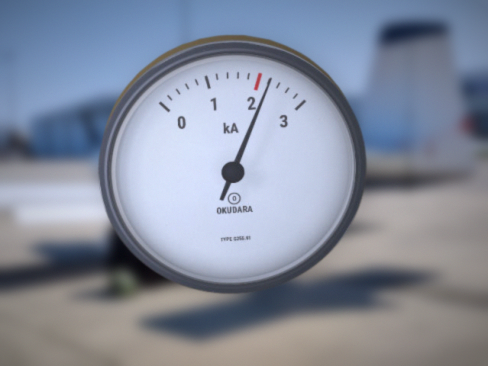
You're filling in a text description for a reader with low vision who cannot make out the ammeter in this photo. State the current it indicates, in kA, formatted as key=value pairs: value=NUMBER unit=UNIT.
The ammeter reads value=2.2 unit=kA
